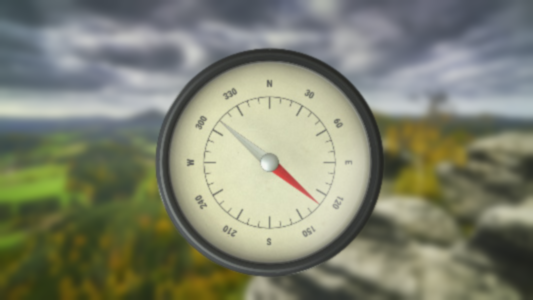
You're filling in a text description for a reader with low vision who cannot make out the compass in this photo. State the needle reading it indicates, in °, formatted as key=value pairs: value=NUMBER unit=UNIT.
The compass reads value=130 unit=°
